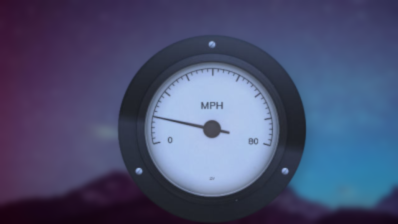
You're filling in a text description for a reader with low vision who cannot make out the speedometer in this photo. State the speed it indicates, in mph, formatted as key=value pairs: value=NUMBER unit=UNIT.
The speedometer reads value=10 unit=mph
